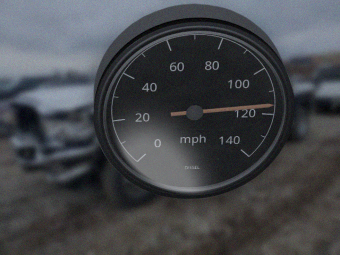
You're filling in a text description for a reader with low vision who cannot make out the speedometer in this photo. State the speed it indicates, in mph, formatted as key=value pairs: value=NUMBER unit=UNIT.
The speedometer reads value=115 unit=mph
